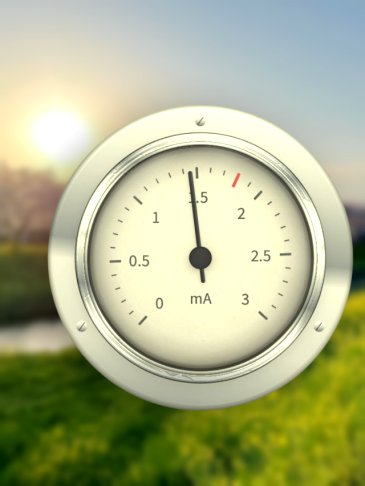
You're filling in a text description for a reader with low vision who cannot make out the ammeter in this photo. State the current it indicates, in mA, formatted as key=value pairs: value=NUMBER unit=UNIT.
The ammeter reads value=1.45 unit=mA
